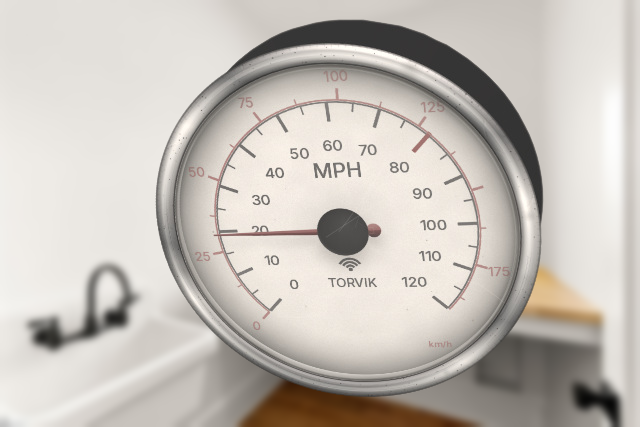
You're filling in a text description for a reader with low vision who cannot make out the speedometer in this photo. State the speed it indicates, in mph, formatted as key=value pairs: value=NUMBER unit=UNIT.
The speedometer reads value=20 unit=mph
